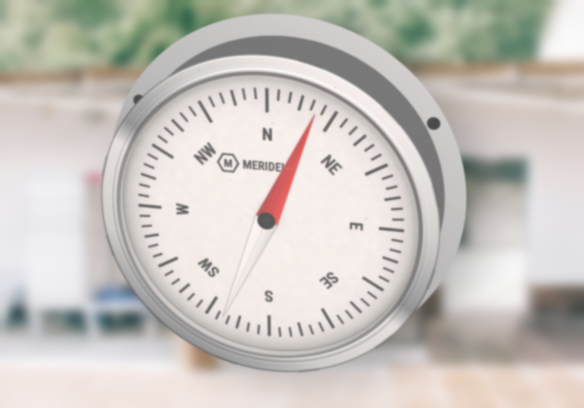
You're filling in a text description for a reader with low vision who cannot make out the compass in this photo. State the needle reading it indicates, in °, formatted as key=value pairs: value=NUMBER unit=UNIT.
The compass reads value=22.5 unit=°
